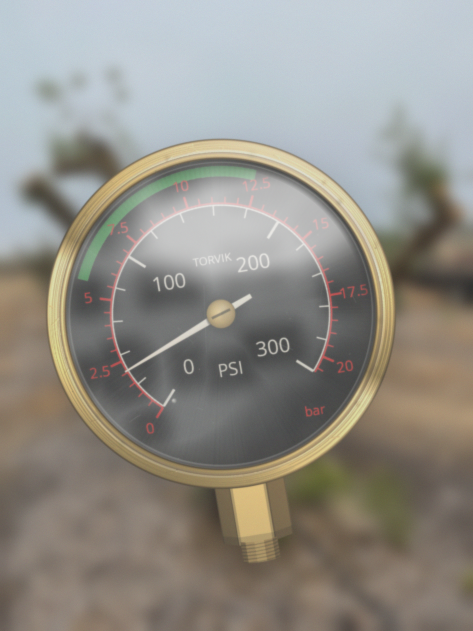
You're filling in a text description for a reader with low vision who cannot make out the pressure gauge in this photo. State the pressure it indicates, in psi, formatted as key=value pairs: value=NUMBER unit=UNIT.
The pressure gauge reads value=30 unit=psi
